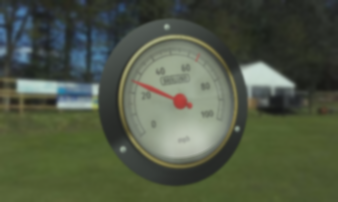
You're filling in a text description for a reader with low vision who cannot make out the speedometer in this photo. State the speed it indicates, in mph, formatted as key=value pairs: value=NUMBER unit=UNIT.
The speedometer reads value=25 unit=mph
